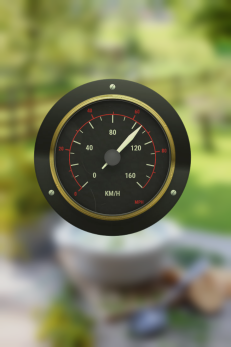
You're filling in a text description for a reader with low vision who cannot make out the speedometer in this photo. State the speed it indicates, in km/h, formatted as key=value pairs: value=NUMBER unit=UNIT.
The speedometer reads value=105 unit=km/h
